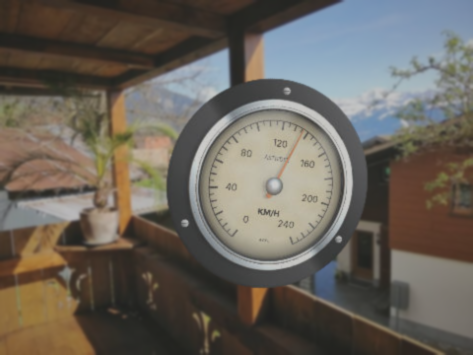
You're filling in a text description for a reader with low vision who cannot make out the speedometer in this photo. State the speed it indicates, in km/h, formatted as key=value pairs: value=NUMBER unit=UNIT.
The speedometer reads value=135 unit=km/h
